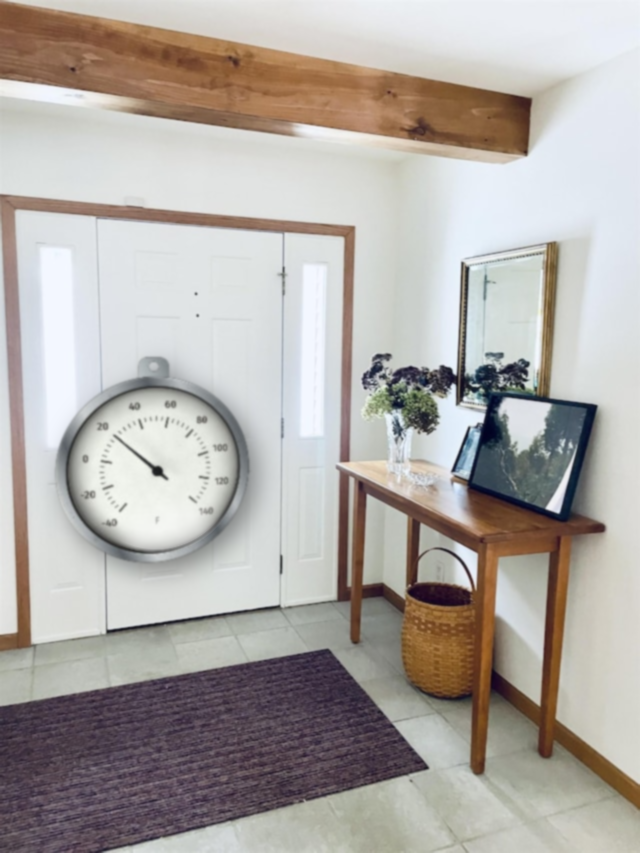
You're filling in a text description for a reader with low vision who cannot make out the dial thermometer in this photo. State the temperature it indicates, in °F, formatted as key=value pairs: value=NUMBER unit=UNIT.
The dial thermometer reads value=20 unit=°F
